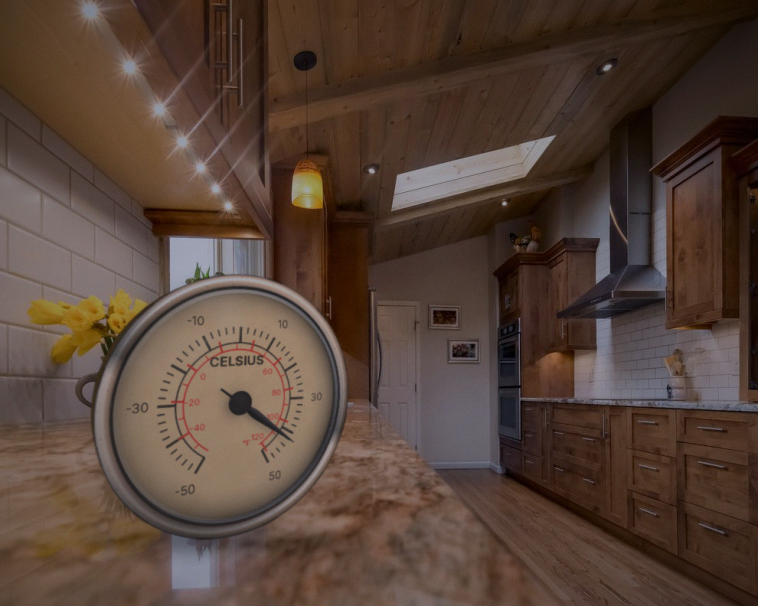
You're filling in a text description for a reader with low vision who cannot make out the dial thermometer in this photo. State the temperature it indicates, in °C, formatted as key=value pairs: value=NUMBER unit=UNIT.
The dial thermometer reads value=42 unit=°C
